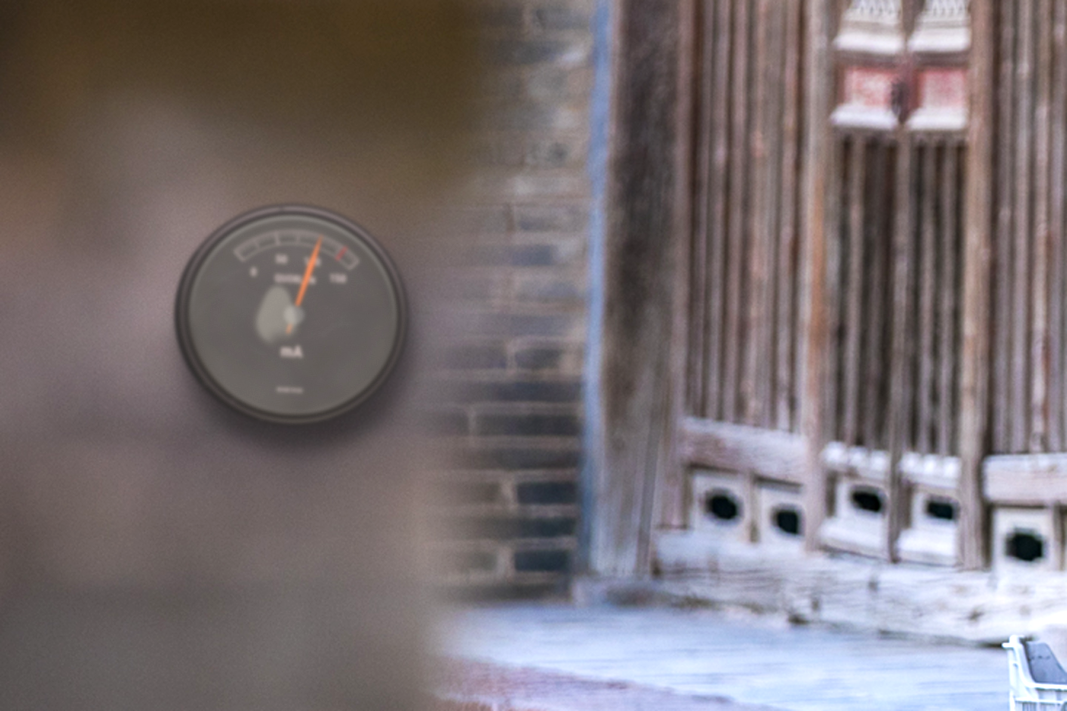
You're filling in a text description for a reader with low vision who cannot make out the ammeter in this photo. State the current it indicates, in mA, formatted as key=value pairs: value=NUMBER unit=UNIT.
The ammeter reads value=100 unit=mA
